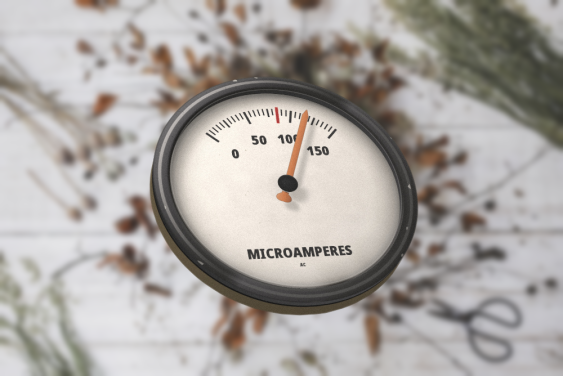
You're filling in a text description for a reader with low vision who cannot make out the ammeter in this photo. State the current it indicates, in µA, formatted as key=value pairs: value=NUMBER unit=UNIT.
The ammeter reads value=115 unit=µA
